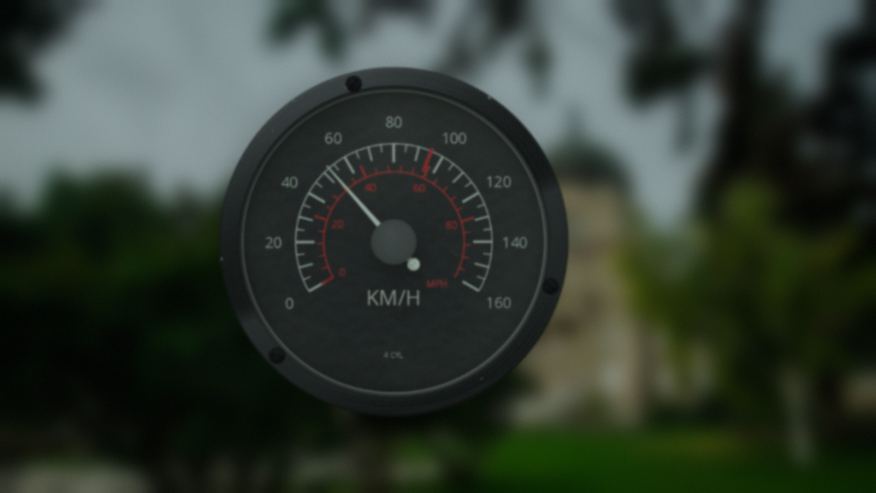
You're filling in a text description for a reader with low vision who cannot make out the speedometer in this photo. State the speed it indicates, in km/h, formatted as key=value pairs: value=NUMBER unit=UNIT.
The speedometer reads value=52.5 unit=km/h
